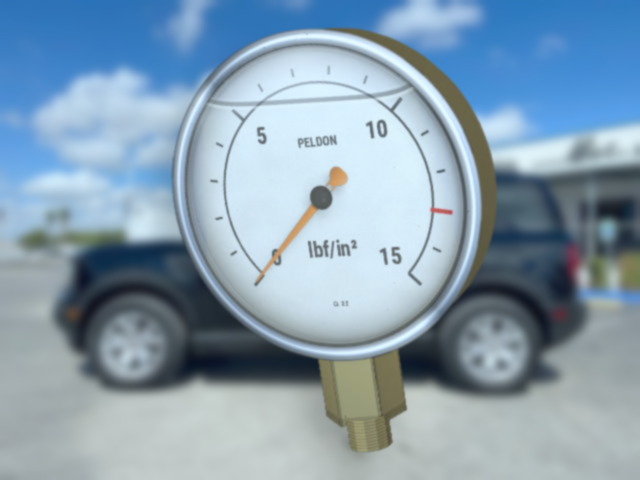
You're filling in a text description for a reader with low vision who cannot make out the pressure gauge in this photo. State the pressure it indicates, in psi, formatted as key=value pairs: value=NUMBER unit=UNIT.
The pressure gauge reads value=0 unit=psi
